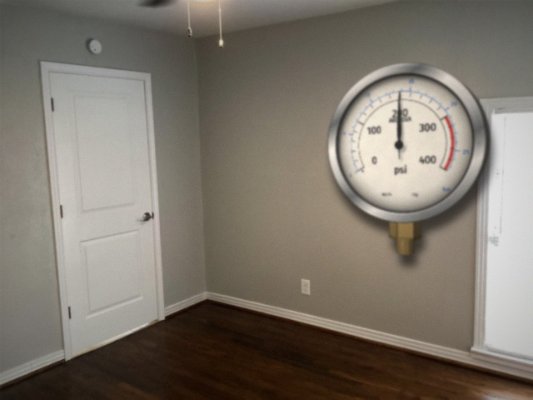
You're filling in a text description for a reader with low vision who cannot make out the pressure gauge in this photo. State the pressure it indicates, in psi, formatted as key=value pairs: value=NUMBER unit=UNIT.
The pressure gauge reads value=200 unit=psi
